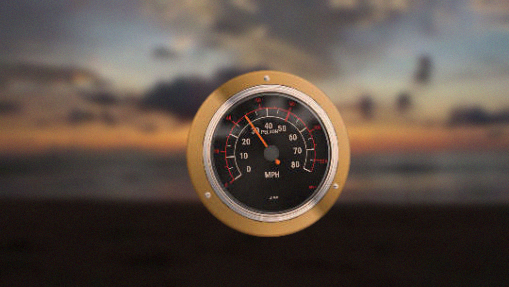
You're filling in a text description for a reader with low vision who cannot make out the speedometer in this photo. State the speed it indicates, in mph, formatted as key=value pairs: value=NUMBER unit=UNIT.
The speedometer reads value=30 unit=mph
